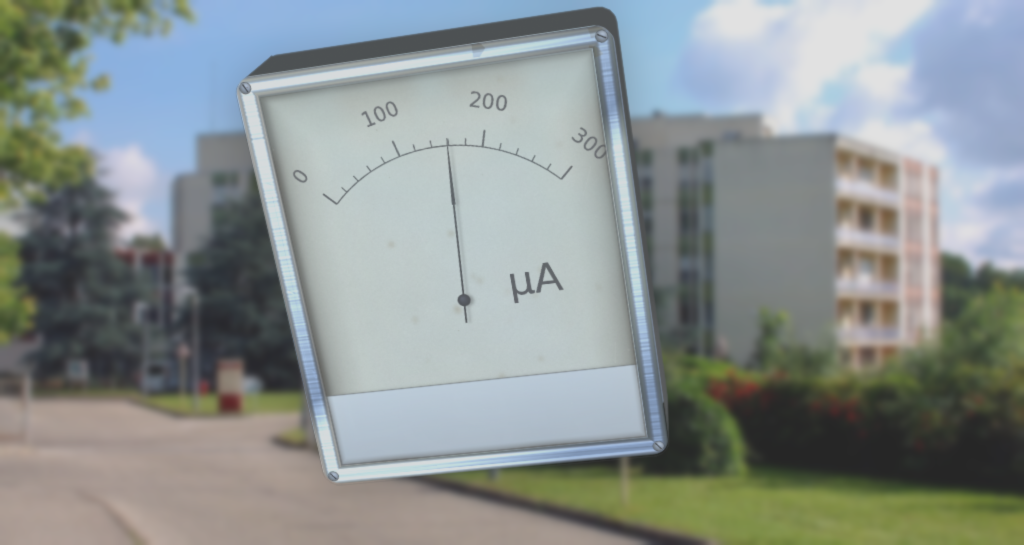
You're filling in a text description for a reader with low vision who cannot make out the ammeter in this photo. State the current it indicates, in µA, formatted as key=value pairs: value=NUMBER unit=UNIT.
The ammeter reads value=160 unit=µA
